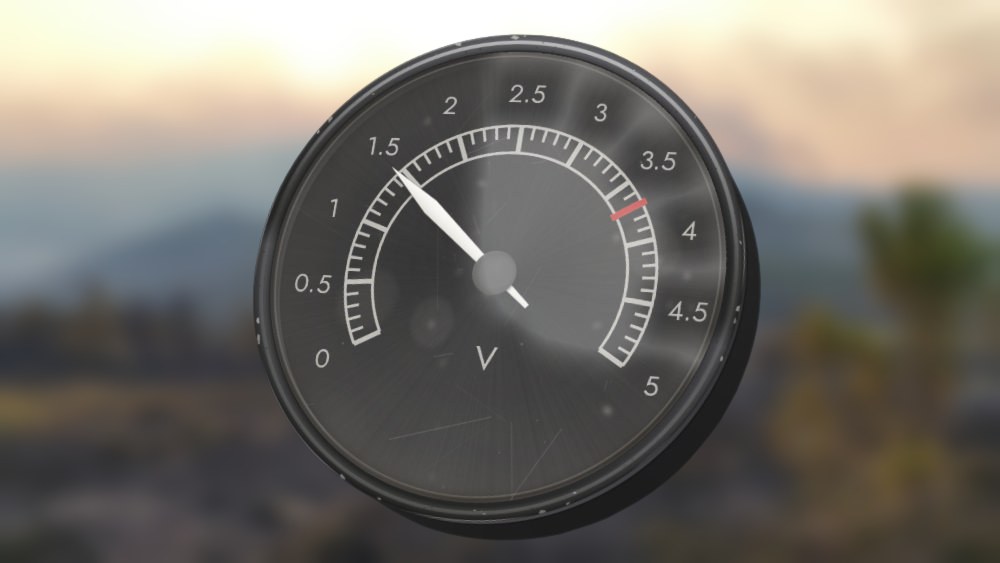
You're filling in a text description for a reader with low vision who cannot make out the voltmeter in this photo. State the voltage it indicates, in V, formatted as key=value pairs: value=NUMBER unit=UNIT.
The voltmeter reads value=1.45 unit=V
